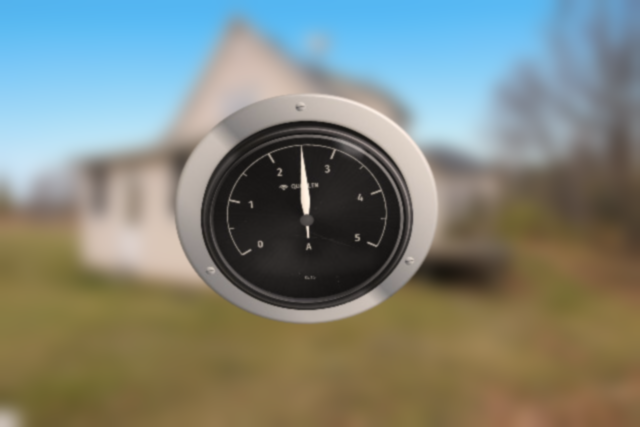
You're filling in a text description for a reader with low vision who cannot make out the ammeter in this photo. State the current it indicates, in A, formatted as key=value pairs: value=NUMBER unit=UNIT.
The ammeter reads value=2.5 unit=A
